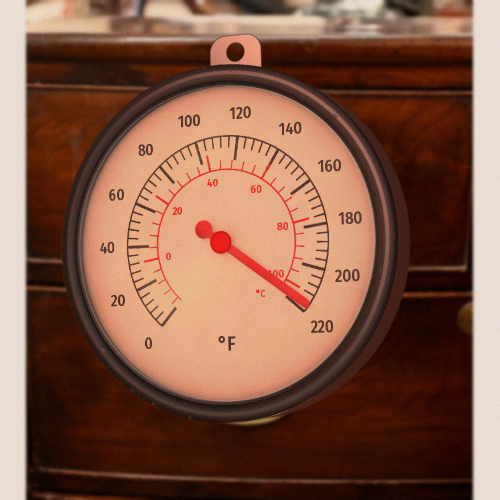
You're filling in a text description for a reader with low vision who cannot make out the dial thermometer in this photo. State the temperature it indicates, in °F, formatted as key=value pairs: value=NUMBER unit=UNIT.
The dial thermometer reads value=216 unit=°F
